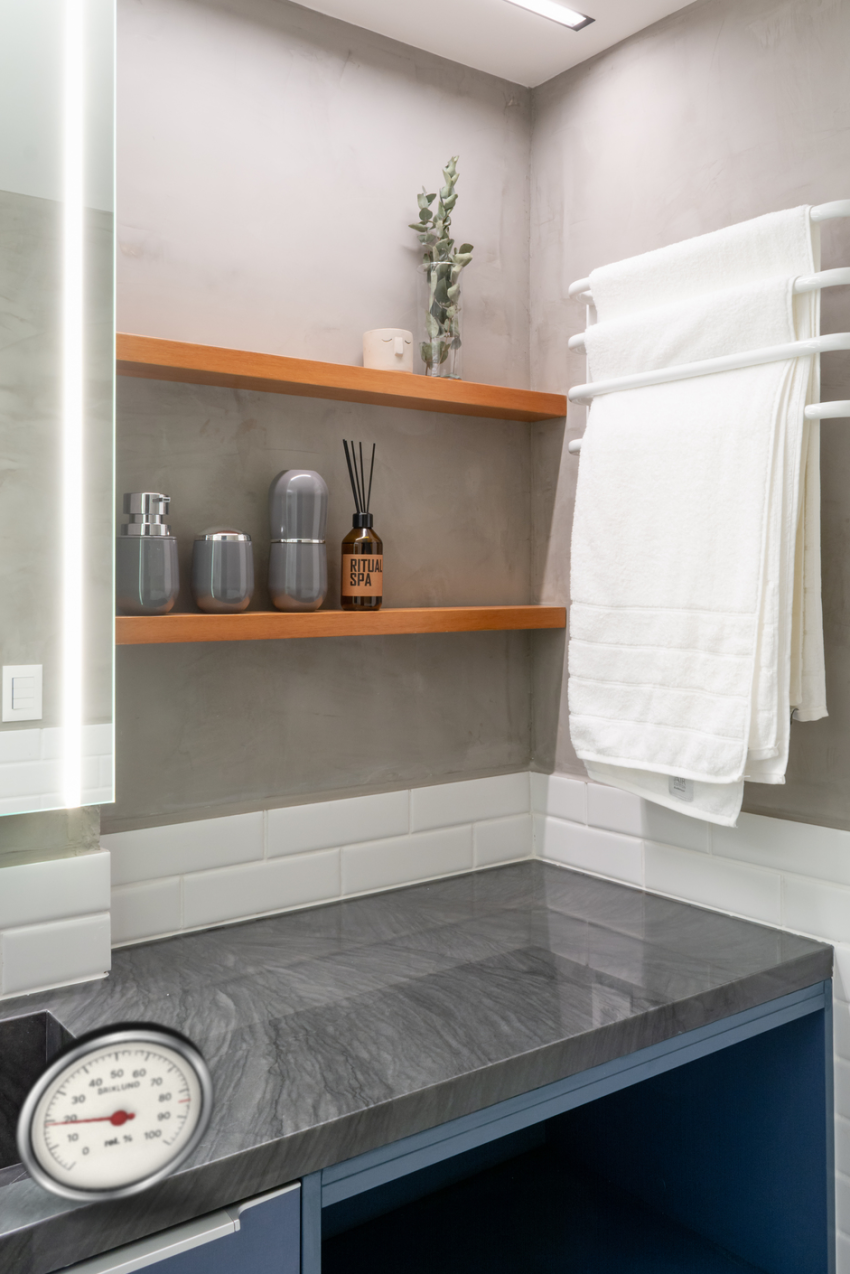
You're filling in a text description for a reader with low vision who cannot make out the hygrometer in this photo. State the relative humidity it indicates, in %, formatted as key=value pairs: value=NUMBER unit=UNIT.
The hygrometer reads value=20 unit=%
